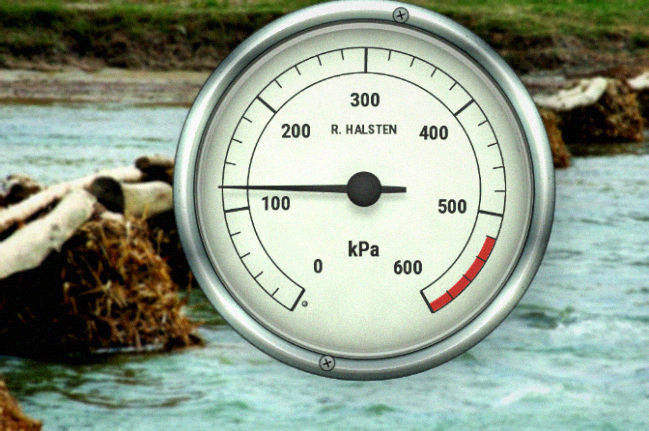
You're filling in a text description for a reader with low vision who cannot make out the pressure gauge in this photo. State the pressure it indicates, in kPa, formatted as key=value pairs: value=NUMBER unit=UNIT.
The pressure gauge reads value=120 unit=kPa
